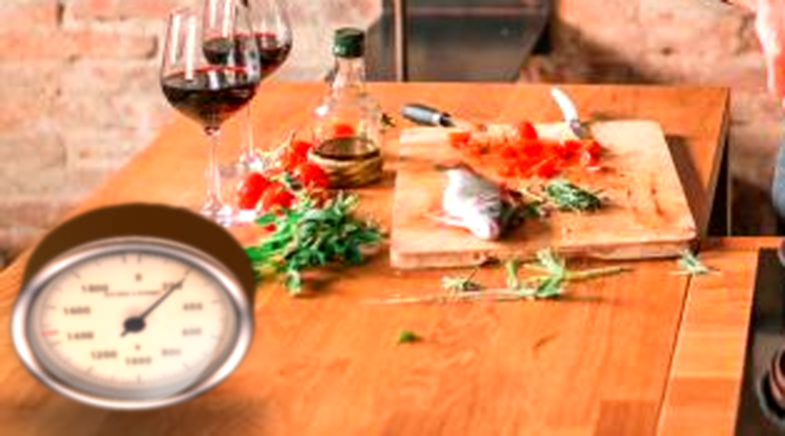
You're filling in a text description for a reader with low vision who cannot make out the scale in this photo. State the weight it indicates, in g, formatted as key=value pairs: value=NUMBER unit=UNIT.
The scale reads value=200 unit=g
